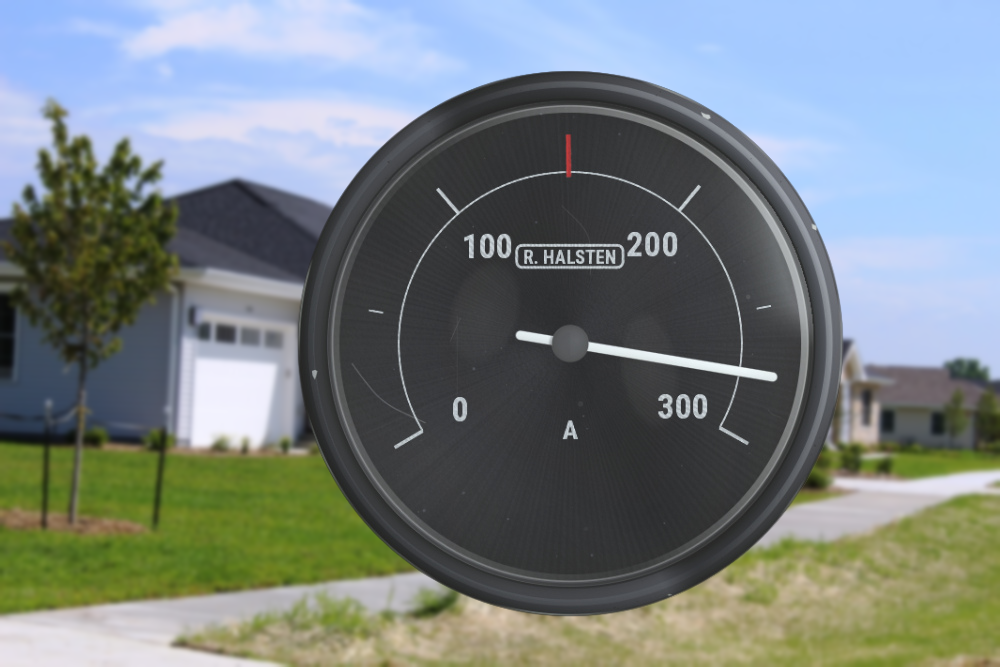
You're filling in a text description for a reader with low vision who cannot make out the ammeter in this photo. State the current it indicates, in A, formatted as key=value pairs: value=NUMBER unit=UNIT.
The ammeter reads value=275 unit=A
